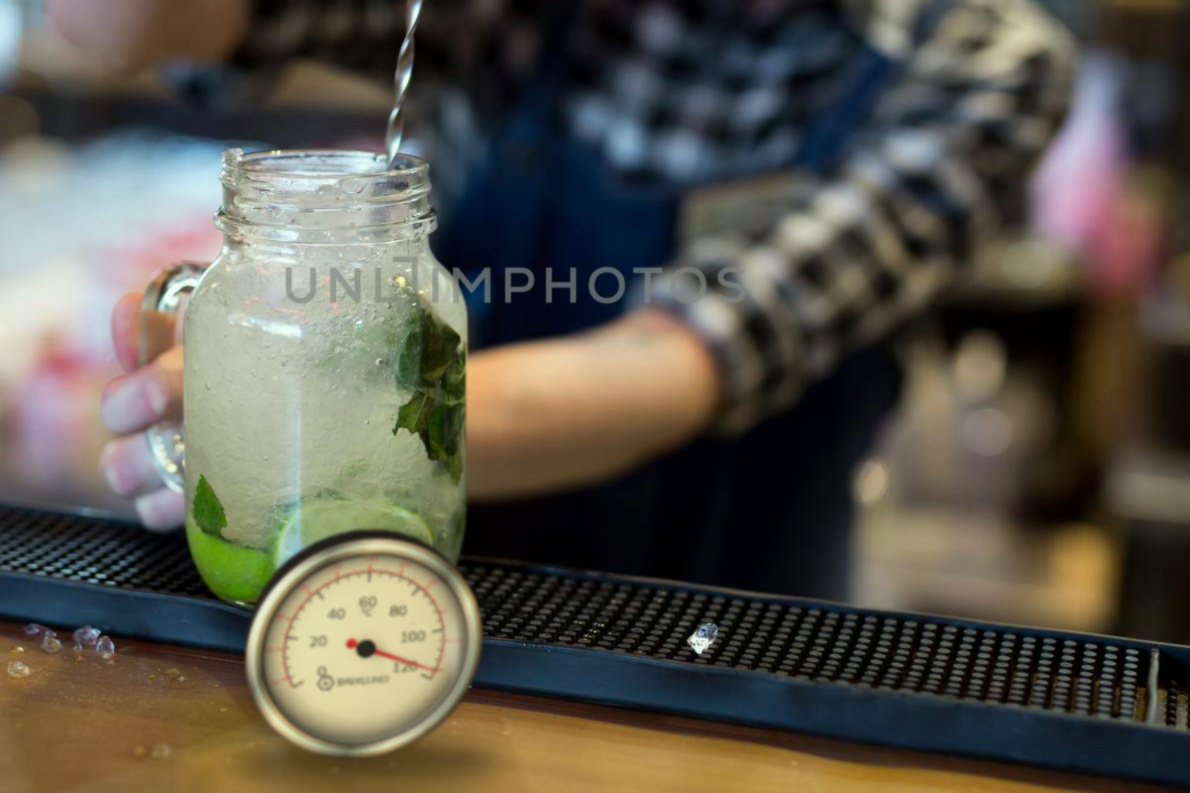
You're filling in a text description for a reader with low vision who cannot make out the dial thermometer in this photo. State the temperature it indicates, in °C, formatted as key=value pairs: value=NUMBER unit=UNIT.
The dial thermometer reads value=116 unit=°C
